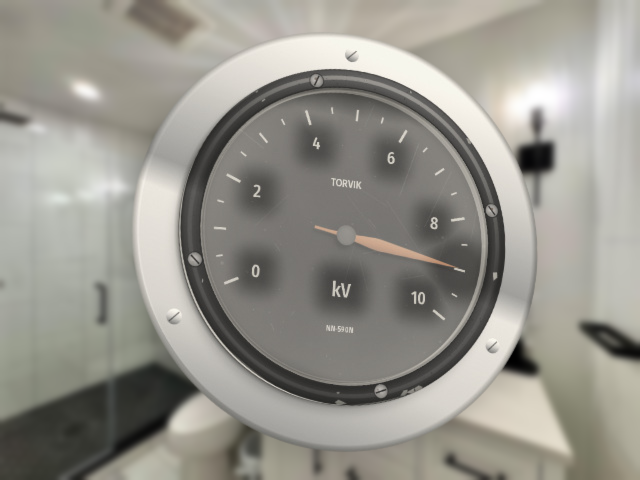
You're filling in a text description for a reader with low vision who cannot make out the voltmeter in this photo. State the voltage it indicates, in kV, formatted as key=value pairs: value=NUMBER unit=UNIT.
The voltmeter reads value=9 unit=kV
